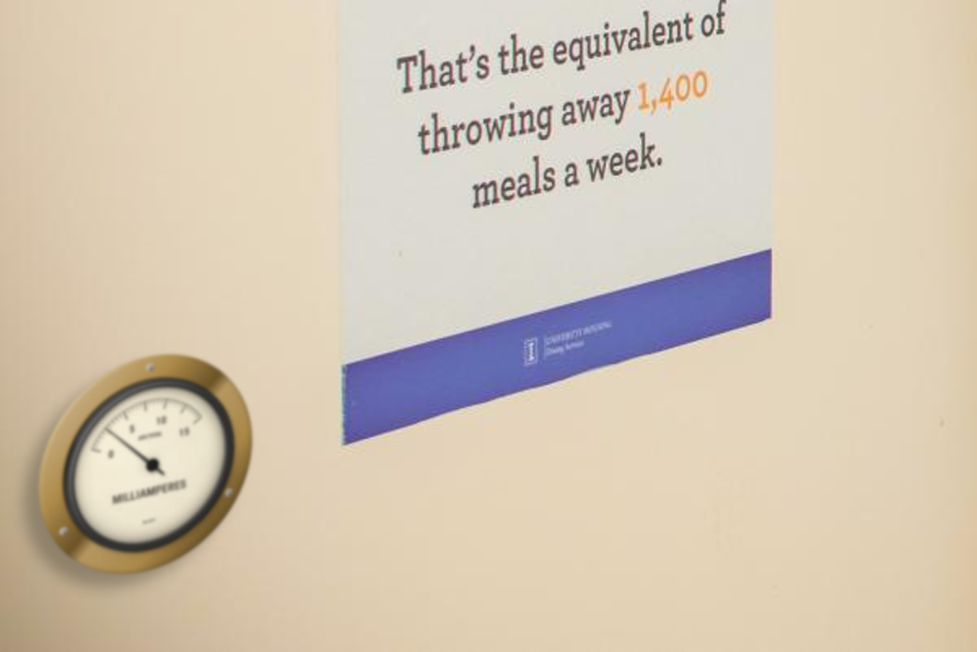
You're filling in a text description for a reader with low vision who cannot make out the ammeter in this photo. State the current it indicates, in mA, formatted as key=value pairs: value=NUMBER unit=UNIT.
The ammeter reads value=2.5 unit=mA
